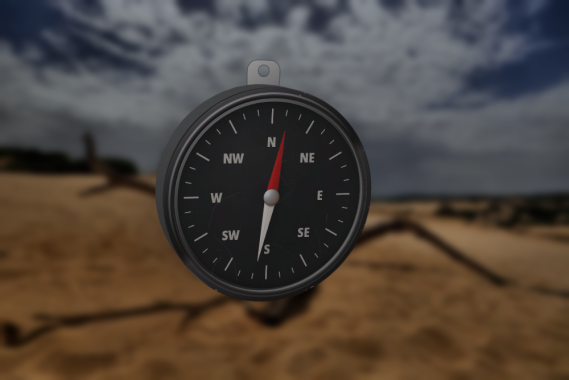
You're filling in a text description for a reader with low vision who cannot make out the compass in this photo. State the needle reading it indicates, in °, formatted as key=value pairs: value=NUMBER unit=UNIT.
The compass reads value=10 unit=°
